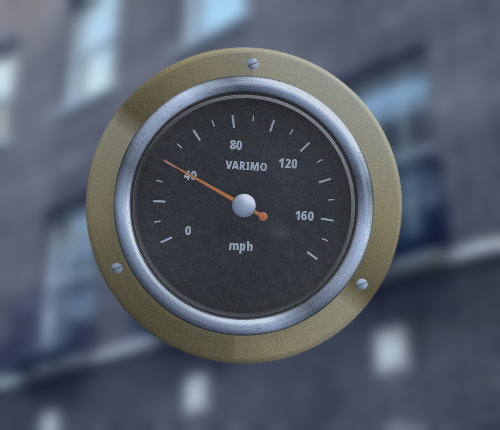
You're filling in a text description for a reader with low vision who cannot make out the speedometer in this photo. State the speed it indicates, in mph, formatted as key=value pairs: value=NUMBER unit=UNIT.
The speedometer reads value=40 unit=mph
